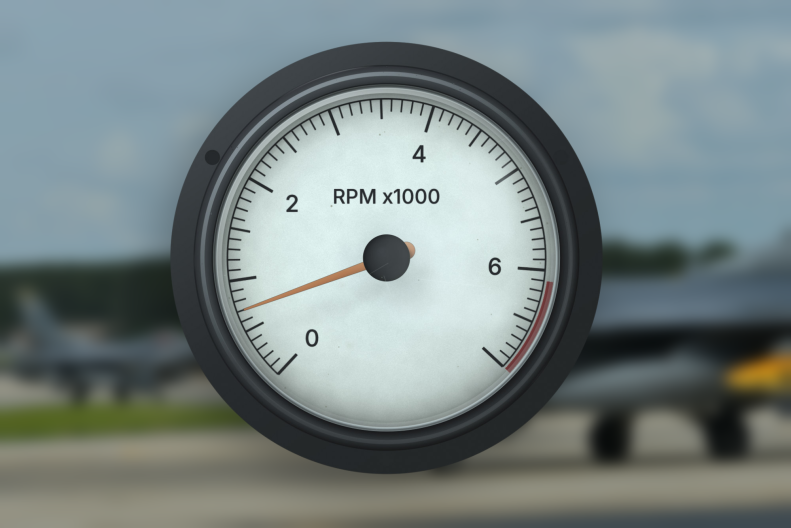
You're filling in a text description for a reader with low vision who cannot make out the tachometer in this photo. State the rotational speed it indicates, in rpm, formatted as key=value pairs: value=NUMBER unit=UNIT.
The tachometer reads value=700 unit=rpm
